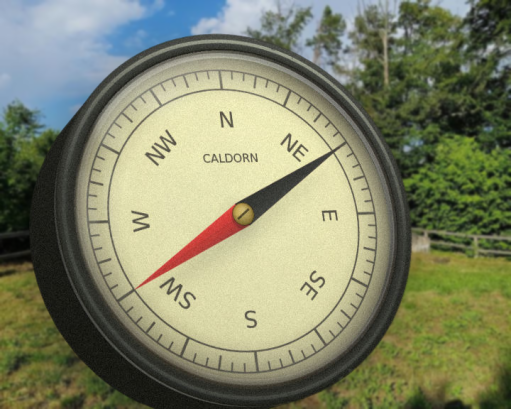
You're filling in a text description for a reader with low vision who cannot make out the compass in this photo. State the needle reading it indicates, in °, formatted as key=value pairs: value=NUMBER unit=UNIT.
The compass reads value=240 unit=°
